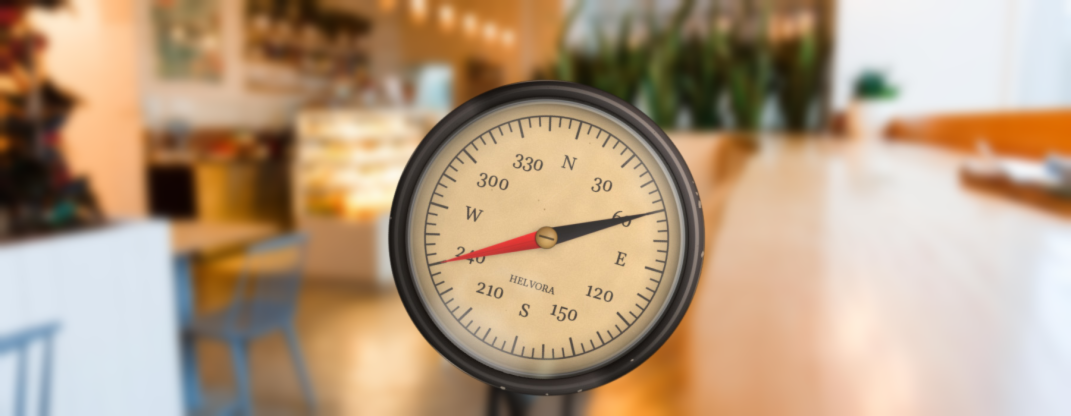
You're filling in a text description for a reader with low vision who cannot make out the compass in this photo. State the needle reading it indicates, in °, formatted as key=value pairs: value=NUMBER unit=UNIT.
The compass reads value=240 unit=°
